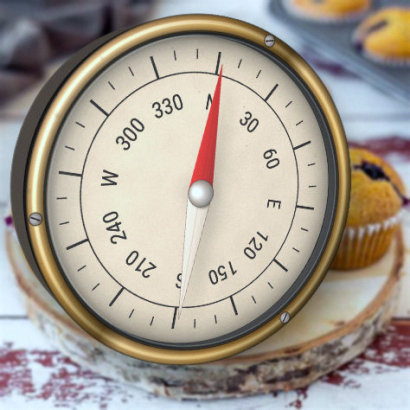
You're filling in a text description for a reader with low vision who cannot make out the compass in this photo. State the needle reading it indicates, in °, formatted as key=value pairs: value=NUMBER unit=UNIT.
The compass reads value=0 unit=°
